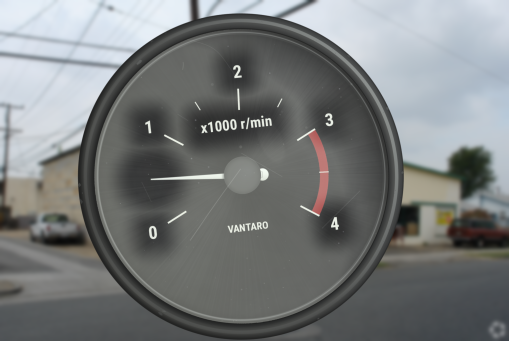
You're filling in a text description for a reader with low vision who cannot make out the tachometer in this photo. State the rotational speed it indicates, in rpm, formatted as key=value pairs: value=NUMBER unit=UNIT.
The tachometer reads value=500 unit=rpm
